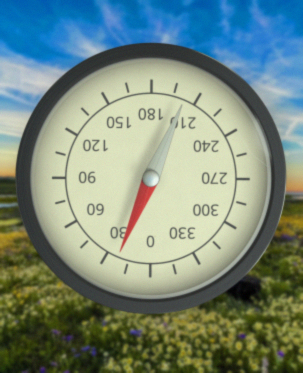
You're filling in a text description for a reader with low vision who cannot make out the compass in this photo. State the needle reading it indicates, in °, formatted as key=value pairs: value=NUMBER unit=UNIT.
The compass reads value=22.5 unit=°
